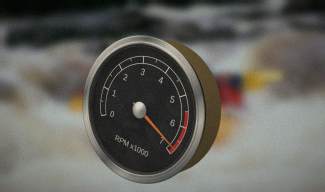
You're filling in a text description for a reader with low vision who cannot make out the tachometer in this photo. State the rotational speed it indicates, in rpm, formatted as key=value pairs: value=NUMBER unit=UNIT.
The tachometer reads value=6750 unit=rpm
